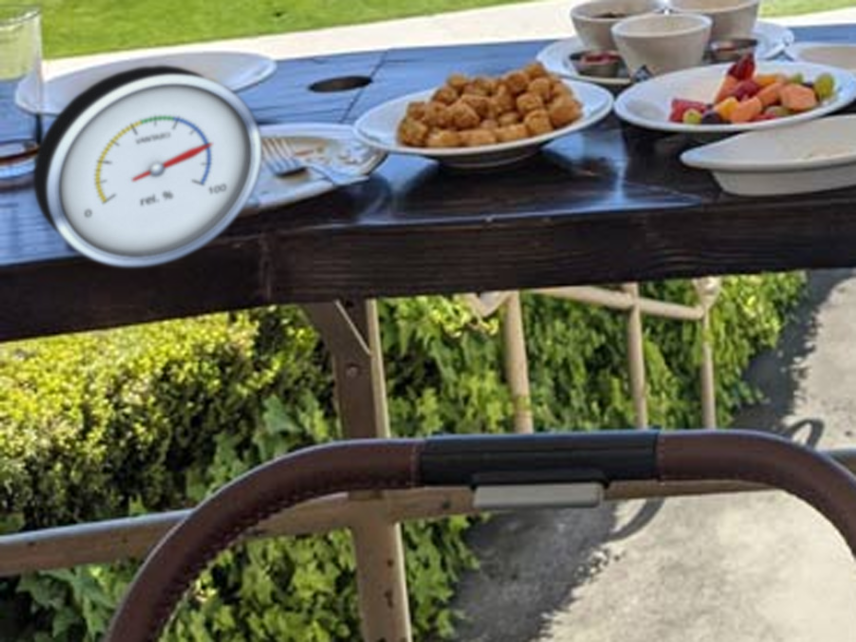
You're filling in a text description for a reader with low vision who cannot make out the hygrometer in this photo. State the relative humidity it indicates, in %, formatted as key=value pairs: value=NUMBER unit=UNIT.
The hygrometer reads value=80 unit=%
